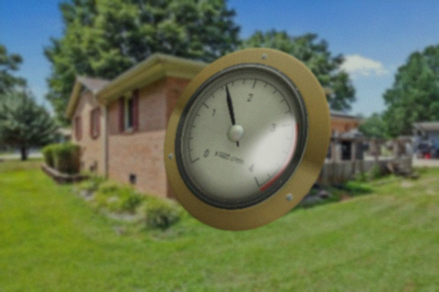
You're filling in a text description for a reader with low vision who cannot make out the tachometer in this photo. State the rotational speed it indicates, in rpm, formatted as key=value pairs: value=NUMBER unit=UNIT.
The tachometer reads value=1500 unit=rpm
